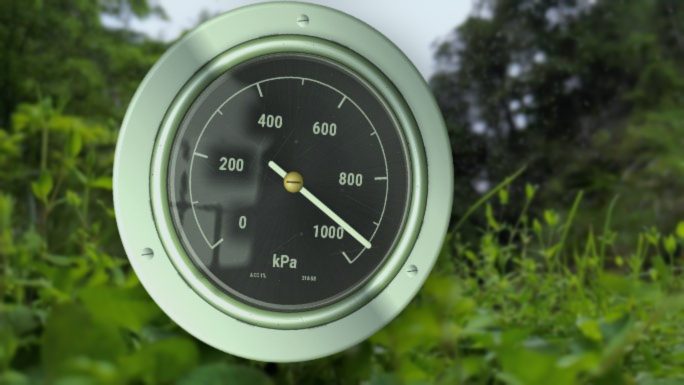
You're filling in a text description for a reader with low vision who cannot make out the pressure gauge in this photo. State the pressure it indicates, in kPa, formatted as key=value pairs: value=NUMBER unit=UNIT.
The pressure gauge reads value=950 unit=kPa
